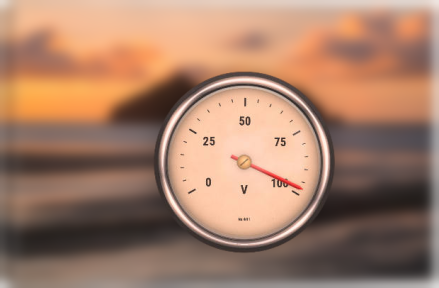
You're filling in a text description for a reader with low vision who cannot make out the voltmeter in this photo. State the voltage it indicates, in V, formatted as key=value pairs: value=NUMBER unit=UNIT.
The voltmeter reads value=97.5 unit=V
